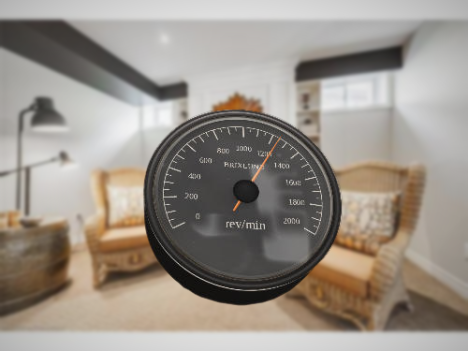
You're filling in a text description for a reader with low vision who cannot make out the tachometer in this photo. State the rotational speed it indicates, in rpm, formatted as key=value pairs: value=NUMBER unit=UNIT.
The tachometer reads value=1250 unit=rpm
